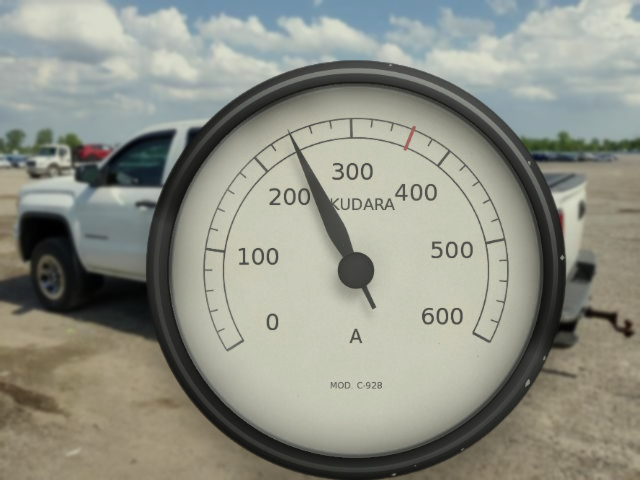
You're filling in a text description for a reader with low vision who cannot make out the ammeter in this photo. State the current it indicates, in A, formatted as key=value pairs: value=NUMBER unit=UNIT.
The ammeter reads value=240 unit=A
